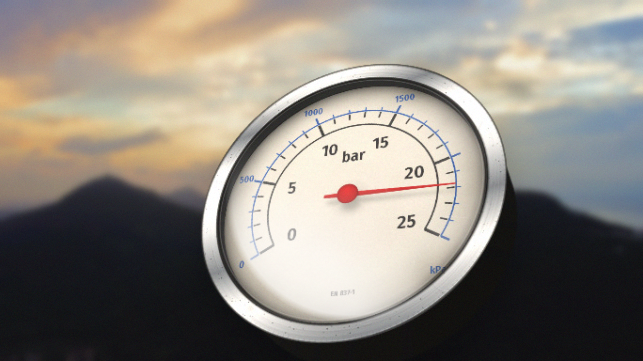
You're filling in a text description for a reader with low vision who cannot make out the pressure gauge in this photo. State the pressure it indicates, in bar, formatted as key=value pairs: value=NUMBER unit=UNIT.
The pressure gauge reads value=22 unit=bar
